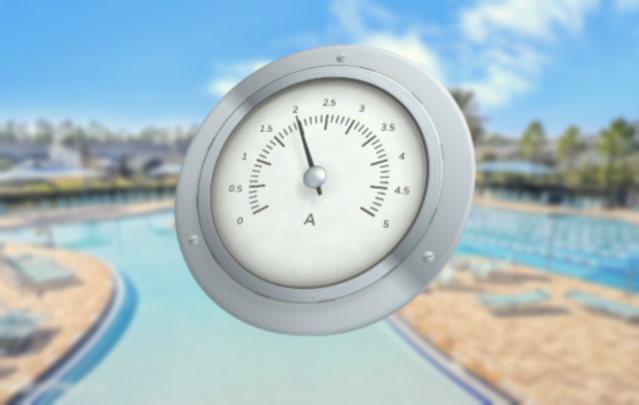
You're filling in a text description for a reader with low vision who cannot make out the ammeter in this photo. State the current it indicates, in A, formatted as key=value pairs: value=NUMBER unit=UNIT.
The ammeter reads value=2 unit=A
